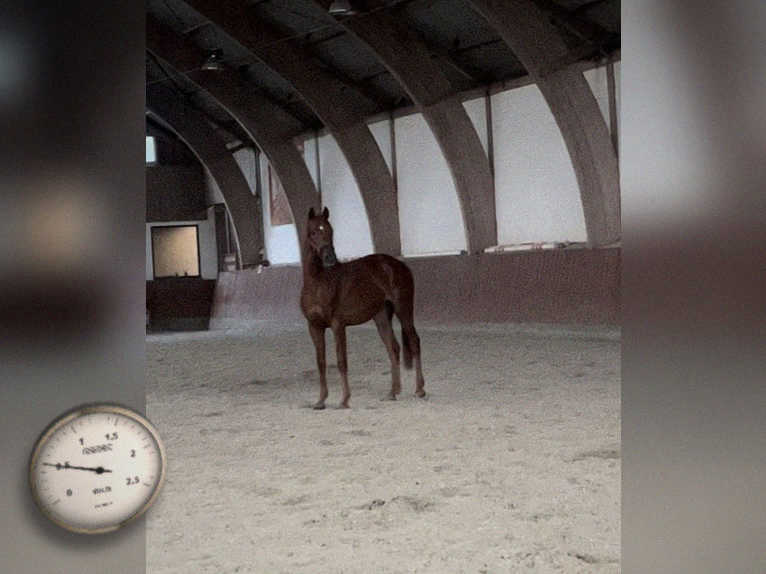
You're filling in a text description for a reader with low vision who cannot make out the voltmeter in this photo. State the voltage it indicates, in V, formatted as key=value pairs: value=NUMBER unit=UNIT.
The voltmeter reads value=0.5 unit=V
